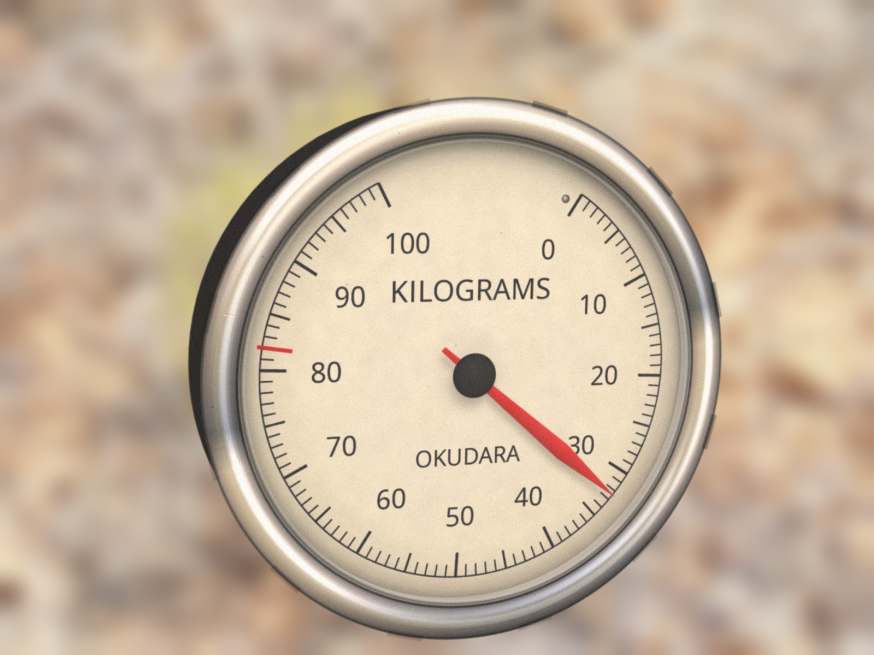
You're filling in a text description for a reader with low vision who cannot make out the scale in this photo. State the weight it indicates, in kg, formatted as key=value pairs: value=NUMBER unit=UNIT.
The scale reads value=32.5 unit=kg
